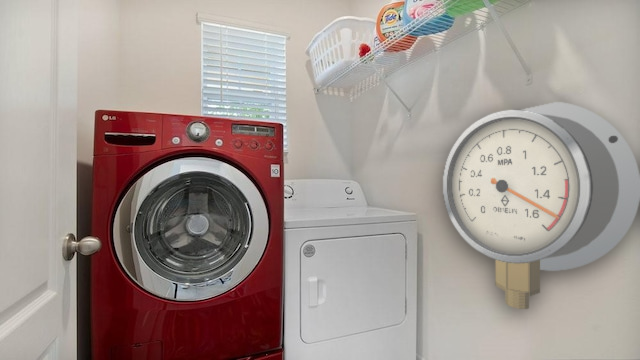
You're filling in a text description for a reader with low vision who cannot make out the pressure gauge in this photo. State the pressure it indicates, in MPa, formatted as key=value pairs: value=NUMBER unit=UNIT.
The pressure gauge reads value=1.5 unit=MPa
